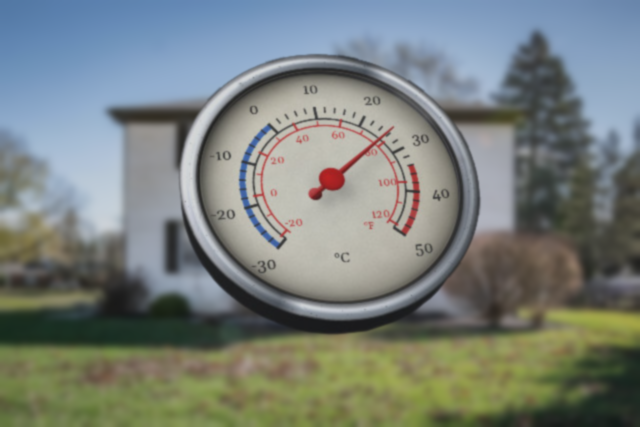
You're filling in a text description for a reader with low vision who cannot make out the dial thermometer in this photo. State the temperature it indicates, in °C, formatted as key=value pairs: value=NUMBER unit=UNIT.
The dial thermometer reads value=26 unit=°C
